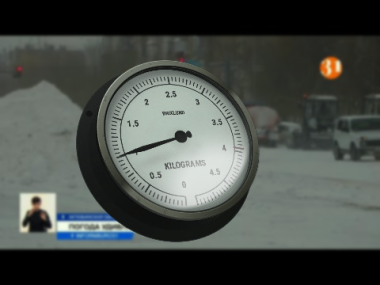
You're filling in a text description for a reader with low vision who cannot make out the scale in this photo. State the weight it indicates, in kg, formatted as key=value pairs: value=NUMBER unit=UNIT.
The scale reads value=1 unit=kg
